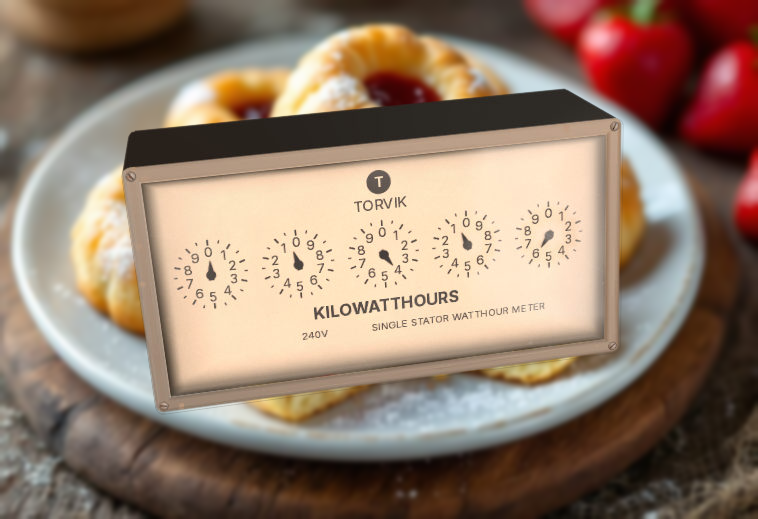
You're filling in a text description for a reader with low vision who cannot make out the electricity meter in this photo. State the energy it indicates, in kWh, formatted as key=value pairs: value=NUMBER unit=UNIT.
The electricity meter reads value=406 unit=kWh
